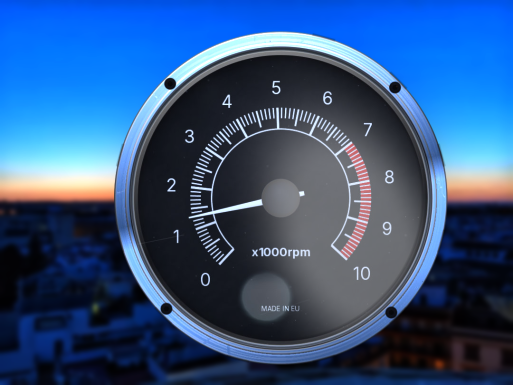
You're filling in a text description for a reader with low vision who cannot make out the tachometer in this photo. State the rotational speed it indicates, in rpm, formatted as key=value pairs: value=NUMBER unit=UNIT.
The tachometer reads value=1300 unit=rpm
